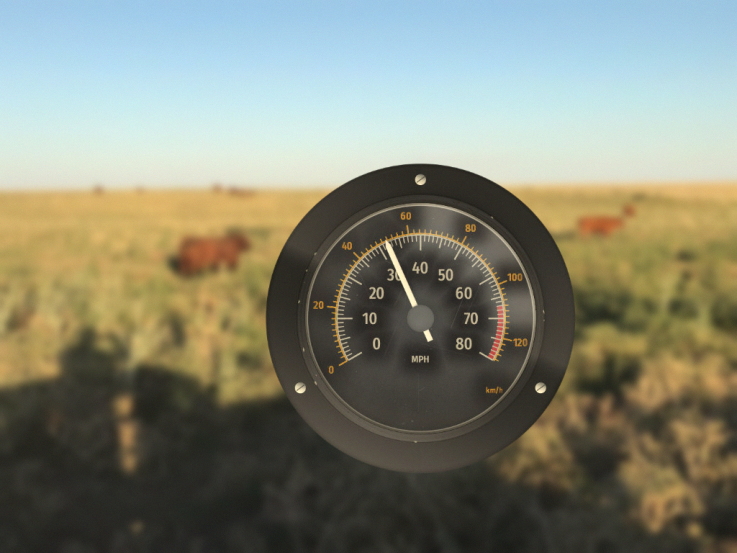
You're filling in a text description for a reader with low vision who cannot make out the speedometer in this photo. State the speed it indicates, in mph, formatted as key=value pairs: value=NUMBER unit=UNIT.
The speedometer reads value=32 unit=mph
